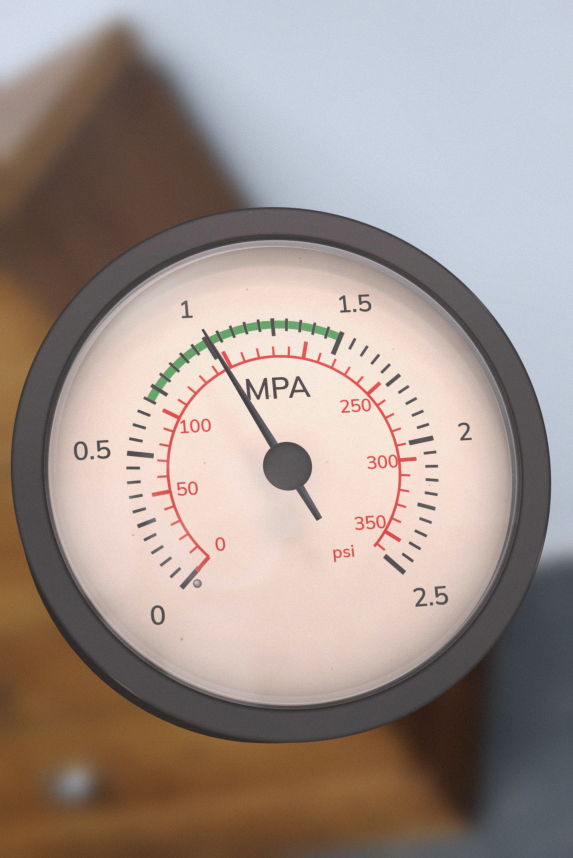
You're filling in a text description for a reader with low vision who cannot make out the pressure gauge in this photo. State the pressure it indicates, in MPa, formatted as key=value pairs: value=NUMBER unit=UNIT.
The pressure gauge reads value=1 unit=MPa
